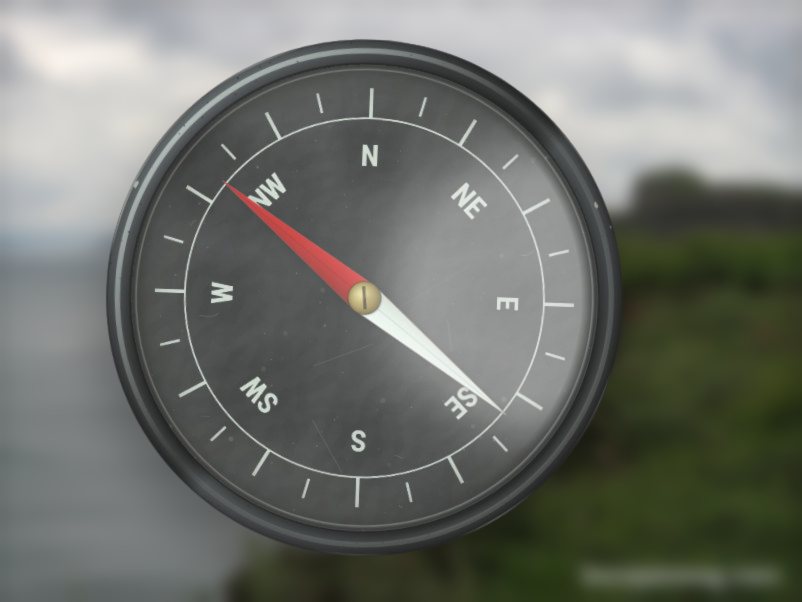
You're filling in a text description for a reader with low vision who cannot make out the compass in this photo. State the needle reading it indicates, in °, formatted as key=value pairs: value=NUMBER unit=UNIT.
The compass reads value=307.5 unit=°
